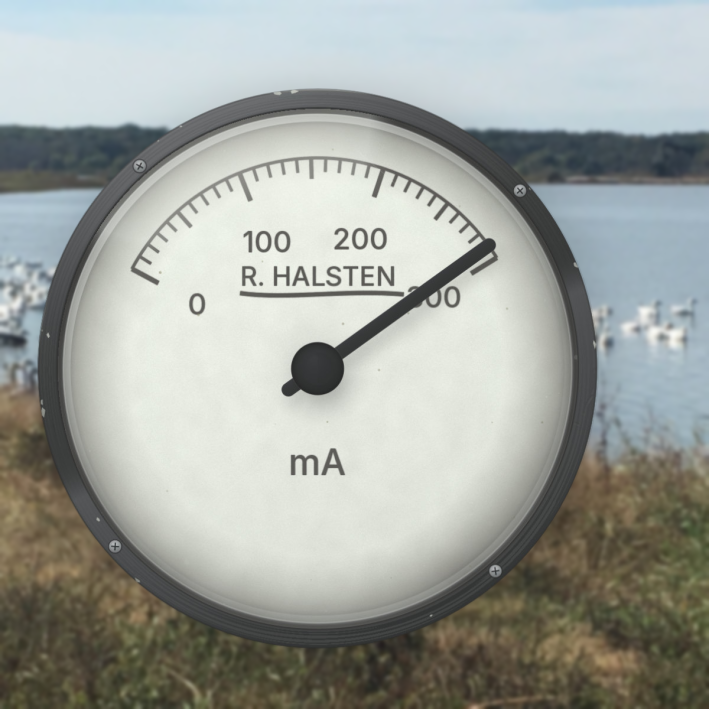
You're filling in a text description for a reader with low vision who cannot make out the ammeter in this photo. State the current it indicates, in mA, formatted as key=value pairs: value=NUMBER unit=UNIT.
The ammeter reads value=290 unit=mA
